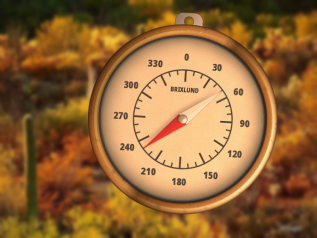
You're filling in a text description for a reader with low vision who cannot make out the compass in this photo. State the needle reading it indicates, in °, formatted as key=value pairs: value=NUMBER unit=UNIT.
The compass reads value=230 unit=°
